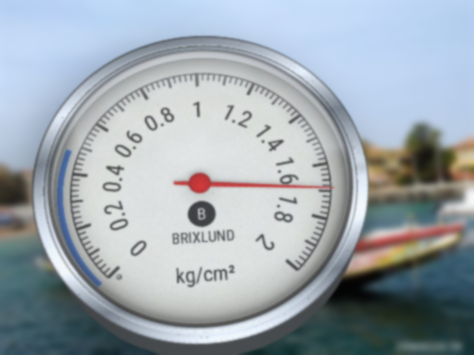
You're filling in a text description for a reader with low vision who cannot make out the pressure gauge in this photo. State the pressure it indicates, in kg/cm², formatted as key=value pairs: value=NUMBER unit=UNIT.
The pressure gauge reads value=1.7 unit=kg/cm²
